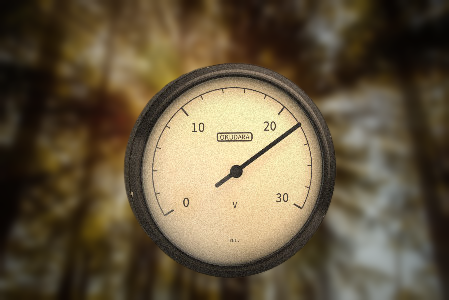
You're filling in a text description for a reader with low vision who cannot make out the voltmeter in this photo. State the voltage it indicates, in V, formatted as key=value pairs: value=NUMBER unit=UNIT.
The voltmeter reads value=22 unit=V
